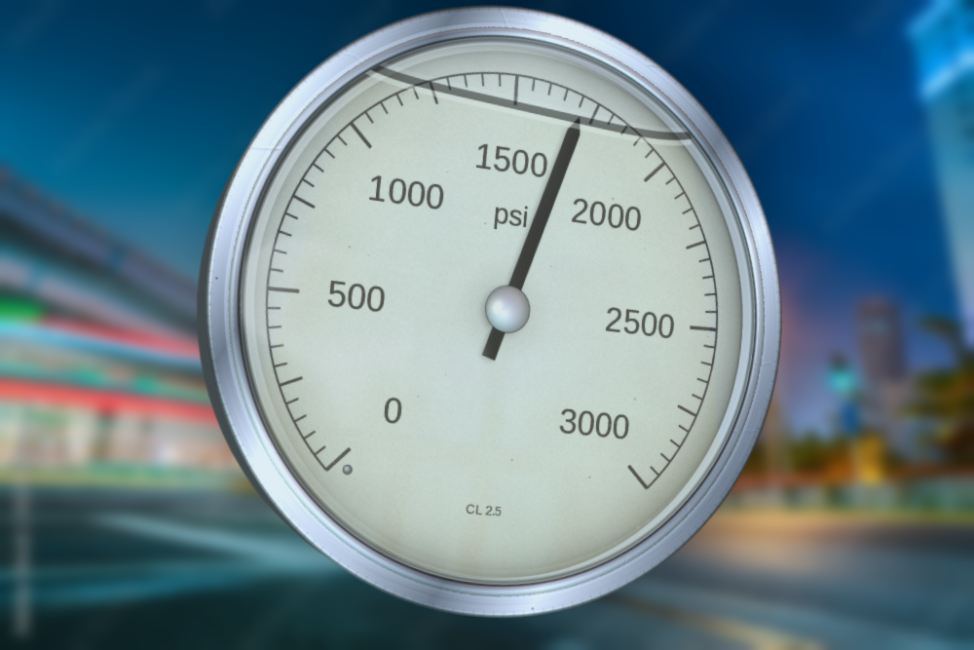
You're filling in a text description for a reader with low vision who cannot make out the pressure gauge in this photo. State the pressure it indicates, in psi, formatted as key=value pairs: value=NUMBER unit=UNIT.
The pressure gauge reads value=1700 unit=psi
